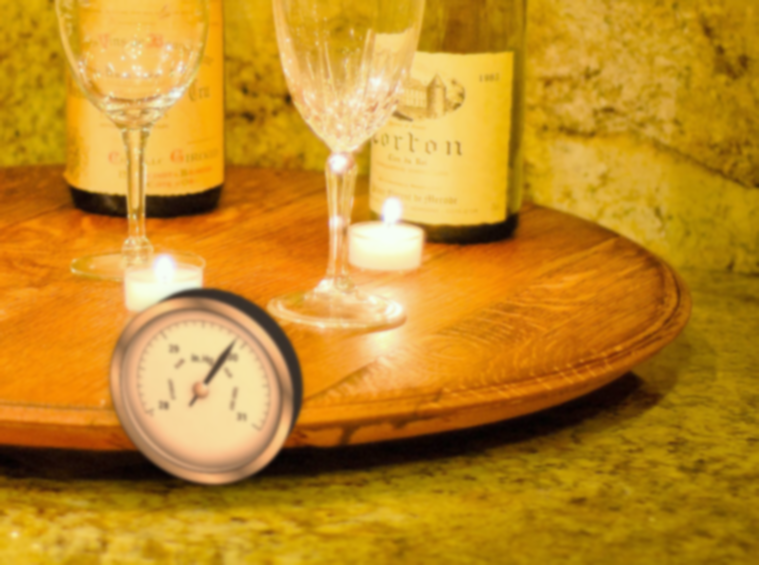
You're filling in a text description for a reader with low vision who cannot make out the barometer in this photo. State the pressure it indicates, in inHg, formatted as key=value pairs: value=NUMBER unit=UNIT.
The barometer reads value=29.9 unit=inHg
